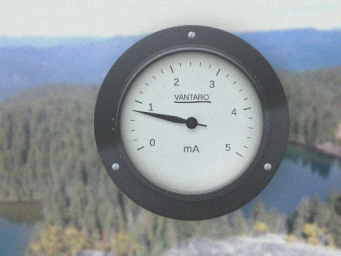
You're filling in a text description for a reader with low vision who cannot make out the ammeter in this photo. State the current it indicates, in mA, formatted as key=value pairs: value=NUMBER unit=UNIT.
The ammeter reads value=0.8 unit=mA
